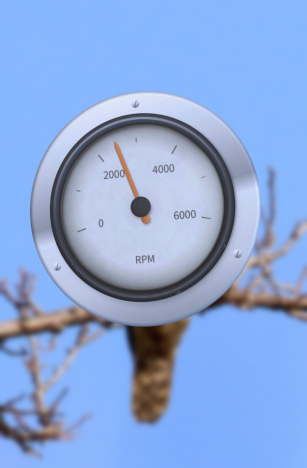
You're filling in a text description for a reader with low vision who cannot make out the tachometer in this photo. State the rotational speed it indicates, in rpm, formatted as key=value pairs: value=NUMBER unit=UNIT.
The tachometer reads value=2500 unit=rpm
